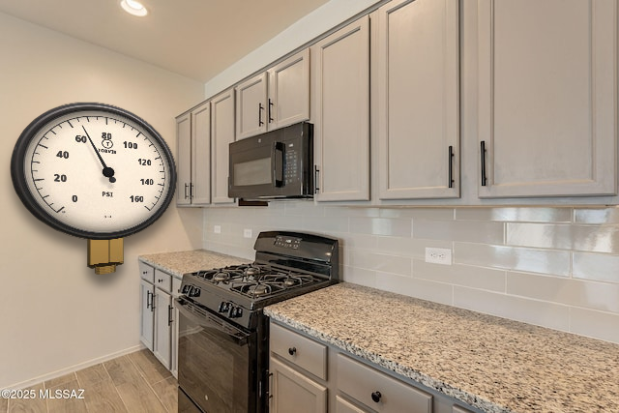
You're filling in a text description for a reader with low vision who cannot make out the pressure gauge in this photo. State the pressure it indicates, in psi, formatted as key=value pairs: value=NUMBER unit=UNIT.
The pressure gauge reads value=65 unit=psi
